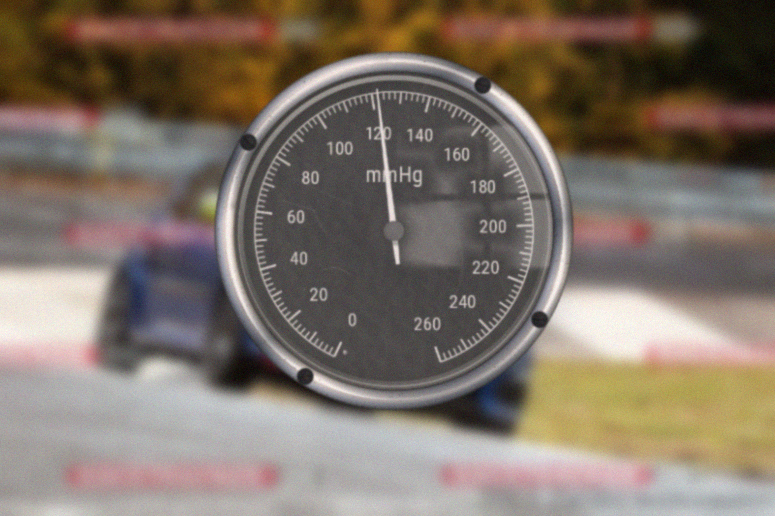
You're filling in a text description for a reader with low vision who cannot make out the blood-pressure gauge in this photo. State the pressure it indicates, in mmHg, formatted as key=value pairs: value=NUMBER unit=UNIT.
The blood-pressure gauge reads value=122 unit=mmHg
